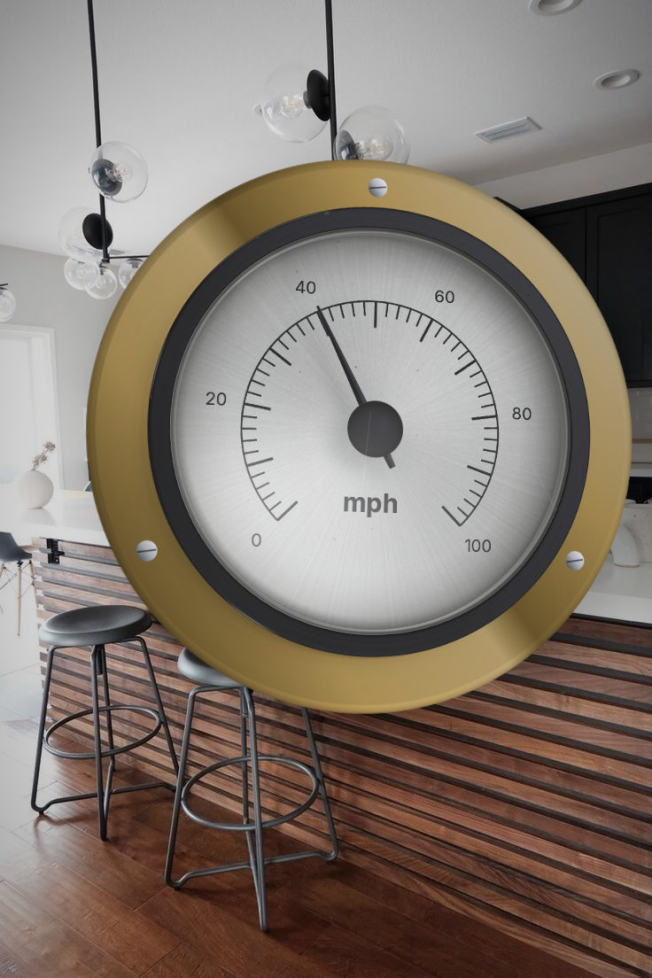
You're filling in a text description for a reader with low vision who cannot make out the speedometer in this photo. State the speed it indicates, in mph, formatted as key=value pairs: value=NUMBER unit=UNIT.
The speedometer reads value=40 unit=mph
